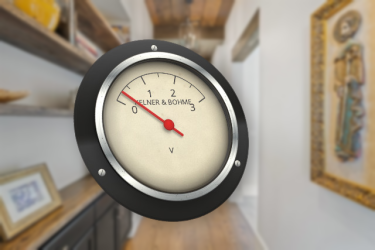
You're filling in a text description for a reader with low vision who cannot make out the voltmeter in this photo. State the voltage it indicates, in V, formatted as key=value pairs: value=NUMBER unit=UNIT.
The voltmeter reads value=0.25 unit=V
